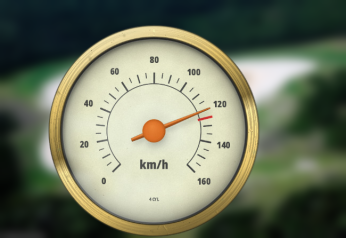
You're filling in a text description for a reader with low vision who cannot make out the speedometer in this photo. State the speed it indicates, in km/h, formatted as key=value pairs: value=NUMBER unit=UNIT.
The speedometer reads value=120 unit=km/h
